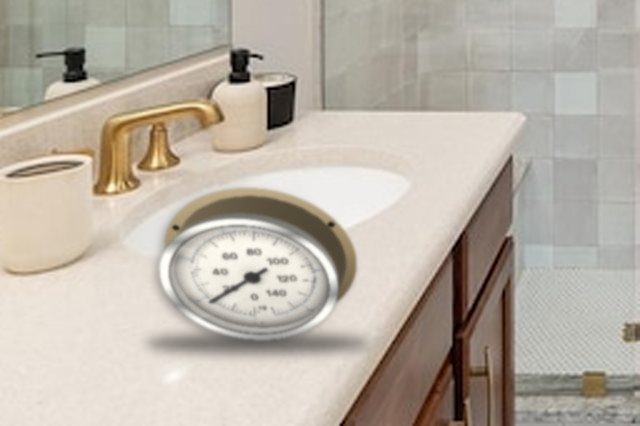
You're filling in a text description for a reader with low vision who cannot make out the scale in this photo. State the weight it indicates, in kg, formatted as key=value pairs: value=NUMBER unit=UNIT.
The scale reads value=20 unit=kg
